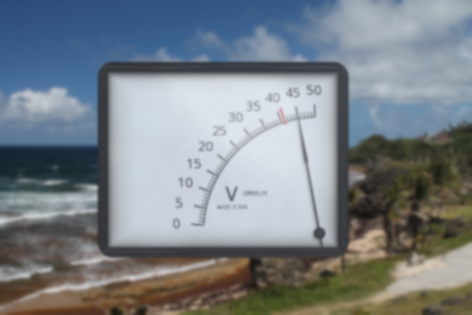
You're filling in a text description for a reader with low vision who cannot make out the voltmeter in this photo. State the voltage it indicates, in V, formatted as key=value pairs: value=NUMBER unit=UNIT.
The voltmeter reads value=45 unit=V
